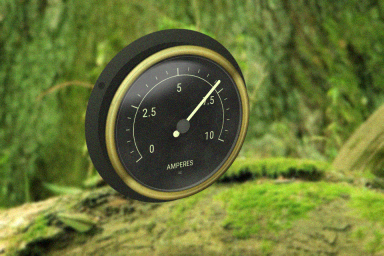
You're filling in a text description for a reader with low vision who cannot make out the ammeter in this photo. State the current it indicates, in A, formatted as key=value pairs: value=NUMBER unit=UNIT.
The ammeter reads value=7 unit=A
